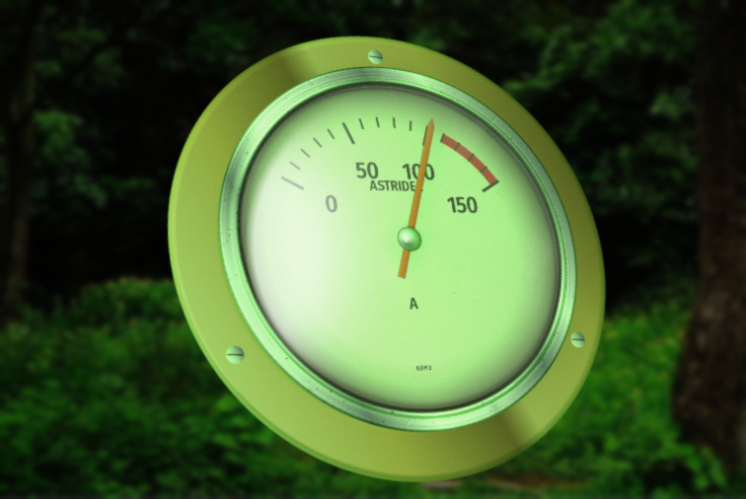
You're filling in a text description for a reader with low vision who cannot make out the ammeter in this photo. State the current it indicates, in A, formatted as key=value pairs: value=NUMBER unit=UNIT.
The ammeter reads value=100 unit=A
